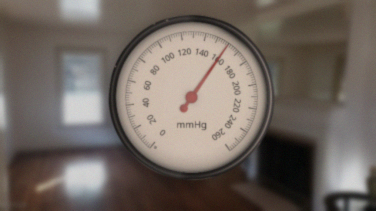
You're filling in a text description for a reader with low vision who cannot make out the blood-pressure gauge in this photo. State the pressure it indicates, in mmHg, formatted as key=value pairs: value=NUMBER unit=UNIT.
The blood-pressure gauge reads value=160 unit=mmHg
